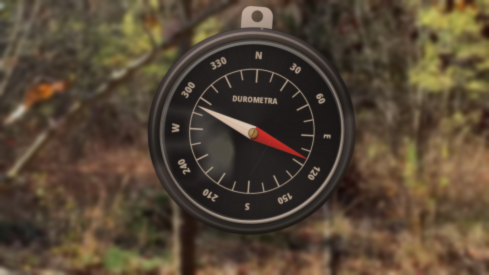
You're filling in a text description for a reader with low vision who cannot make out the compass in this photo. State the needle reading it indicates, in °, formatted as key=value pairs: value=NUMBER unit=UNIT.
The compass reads value=112.5 unit=°
